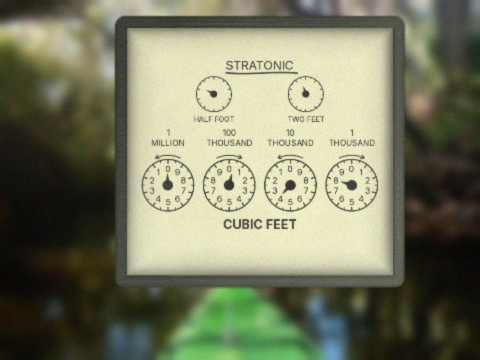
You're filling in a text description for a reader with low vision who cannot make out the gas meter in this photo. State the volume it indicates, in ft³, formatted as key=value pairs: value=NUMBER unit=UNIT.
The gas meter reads value=3800 unit=ft³
